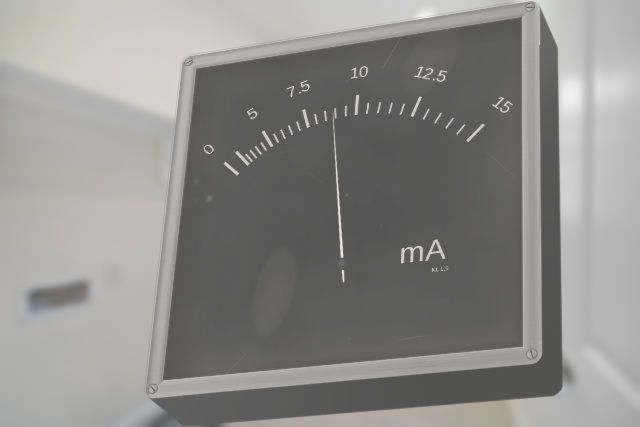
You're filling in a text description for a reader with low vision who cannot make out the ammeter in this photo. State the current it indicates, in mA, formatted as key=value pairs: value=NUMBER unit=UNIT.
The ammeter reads value=9 unit=mA
